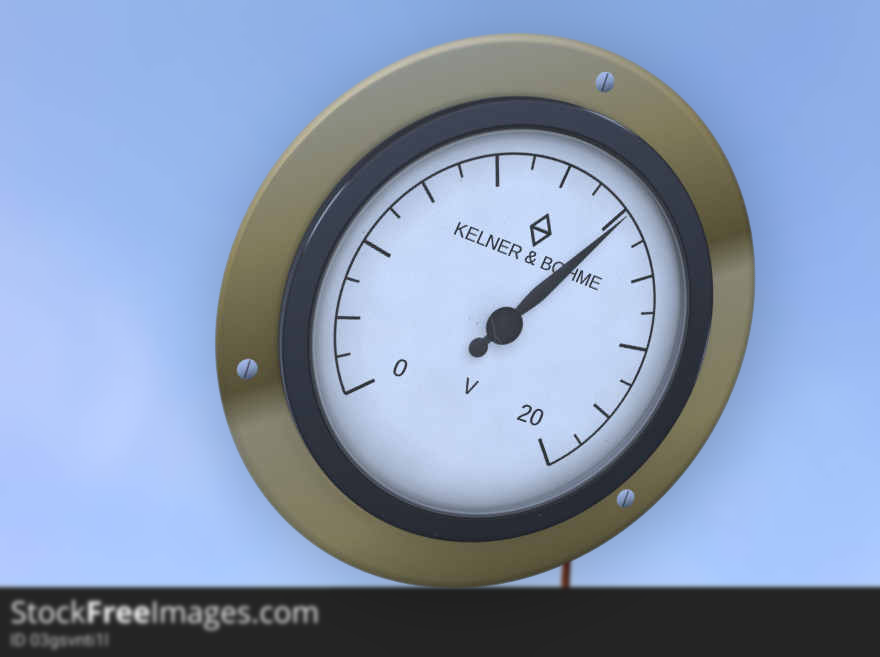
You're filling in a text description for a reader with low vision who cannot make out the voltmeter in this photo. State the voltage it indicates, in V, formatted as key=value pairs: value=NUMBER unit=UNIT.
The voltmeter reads value=12 unit=V
